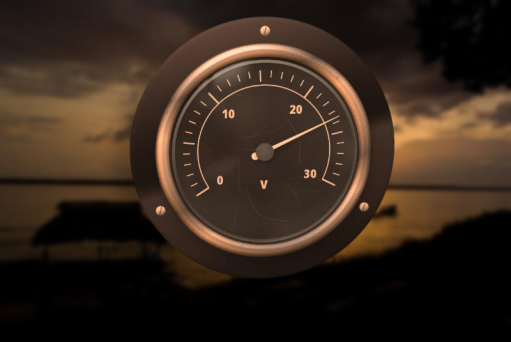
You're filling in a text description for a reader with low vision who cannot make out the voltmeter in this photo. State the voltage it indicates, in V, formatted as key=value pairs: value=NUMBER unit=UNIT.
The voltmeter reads value=23.5 unit=V
